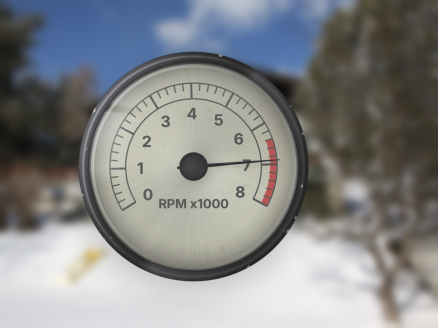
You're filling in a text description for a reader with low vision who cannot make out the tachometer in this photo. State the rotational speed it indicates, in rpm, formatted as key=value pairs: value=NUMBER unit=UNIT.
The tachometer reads value=6900 unit=rpm
